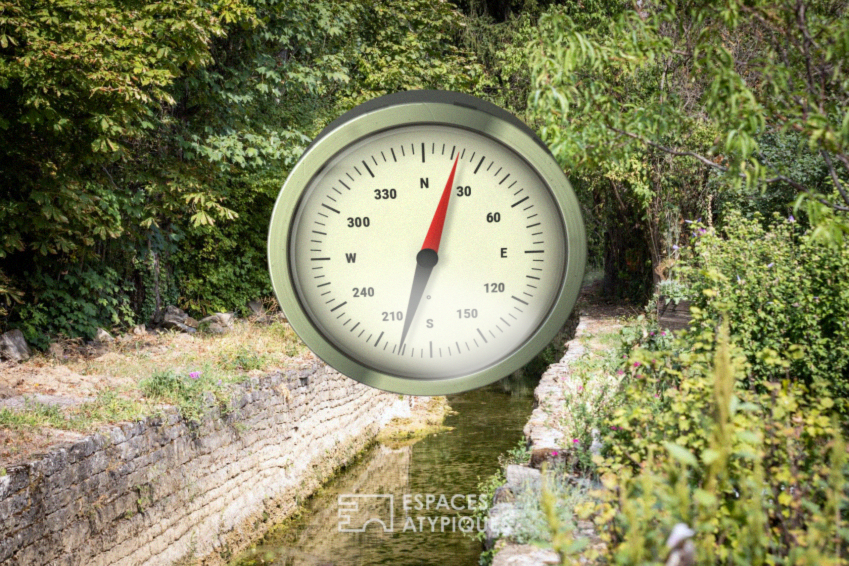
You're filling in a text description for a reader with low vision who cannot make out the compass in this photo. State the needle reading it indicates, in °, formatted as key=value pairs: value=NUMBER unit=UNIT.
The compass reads value=17.5 unit=°
